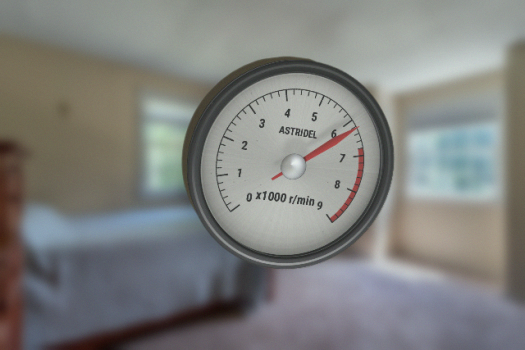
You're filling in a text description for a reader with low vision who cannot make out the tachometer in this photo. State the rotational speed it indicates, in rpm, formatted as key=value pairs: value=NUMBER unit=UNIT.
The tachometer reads value=6200 unit=rpm
